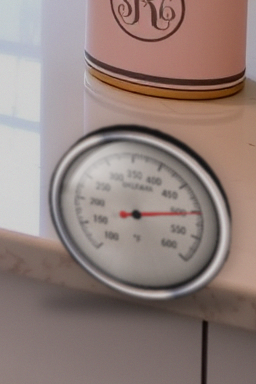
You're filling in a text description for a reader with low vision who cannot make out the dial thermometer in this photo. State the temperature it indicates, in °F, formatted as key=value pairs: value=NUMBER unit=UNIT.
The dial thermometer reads value=500 unit=°F
